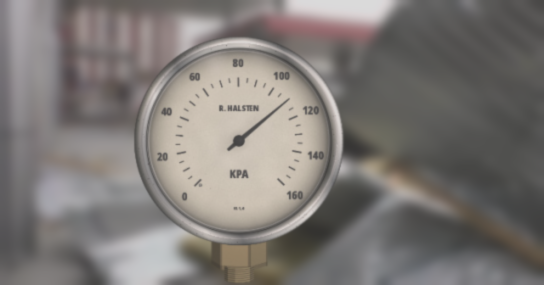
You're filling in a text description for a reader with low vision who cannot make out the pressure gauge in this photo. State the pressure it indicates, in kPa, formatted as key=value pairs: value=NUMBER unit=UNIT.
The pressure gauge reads value=110 unit=kPa
